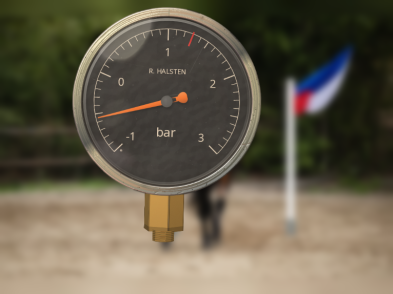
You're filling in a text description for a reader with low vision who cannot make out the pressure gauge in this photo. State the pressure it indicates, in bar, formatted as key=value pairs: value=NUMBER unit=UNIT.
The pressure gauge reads value=-0.55 unit=bar
